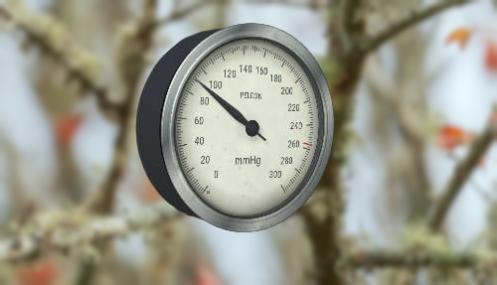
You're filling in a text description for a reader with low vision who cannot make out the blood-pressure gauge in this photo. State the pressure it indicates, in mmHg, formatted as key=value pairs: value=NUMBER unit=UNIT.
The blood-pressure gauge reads value=90 unit=mmHg
